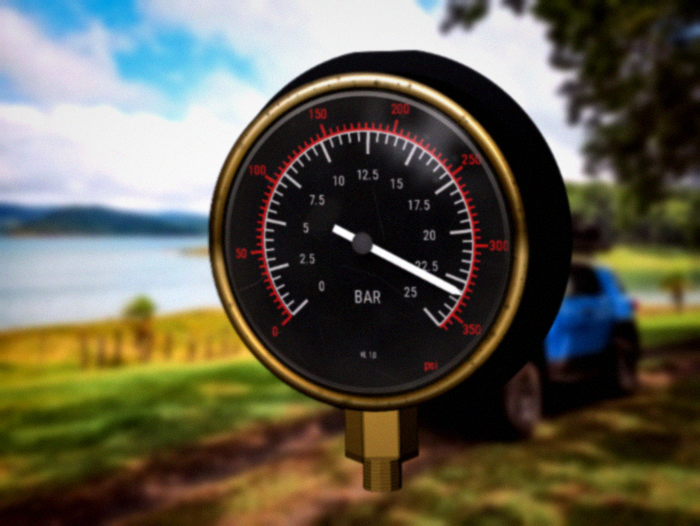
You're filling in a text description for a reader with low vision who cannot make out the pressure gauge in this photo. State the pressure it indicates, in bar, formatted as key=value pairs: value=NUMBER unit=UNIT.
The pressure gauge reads value=23 unit=bar
